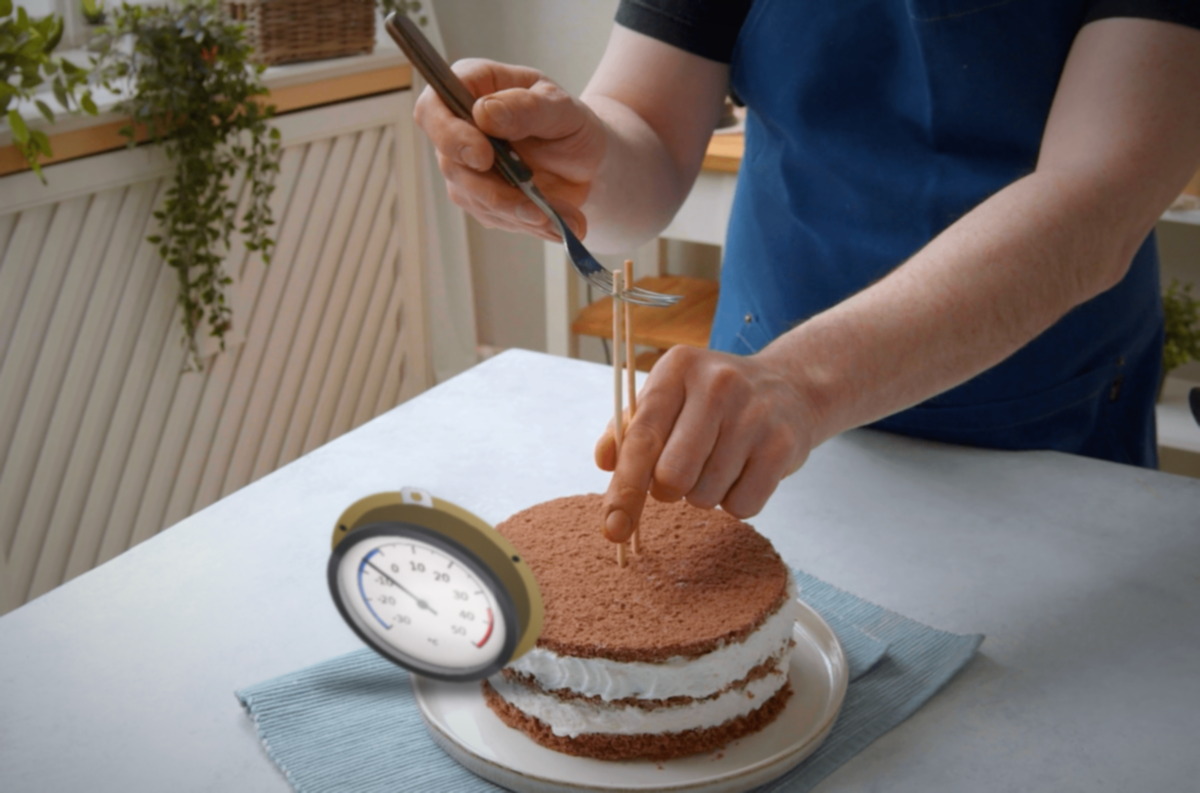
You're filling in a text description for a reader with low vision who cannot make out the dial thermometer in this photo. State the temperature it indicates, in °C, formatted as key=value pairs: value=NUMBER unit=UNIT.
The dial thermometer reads value=-5 unit=°C
